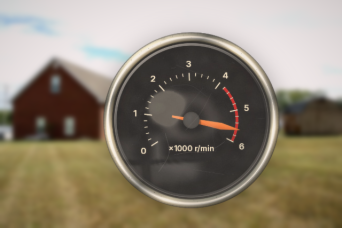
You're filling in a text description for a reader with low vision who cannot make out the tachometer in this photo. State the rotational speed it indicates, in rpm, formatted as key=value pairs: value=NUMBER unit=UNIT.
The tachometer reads value=5600 unit=rpm
